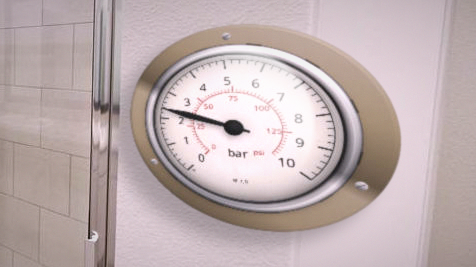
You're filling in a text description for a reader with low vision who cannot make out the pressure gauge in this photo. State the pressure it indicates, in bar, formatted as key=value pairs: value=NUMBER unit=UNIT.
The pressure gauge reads value=2.4 unit=bar
